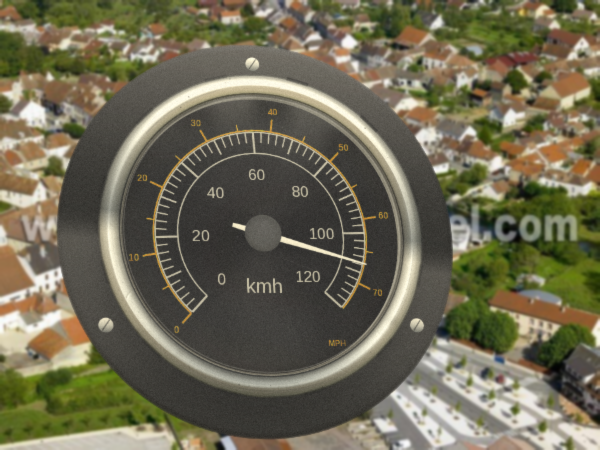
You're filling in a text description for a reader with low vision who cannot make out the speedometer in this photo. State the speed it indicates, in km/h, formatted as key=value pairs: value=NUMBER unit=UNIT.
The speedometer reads value=108 unit=km/h
